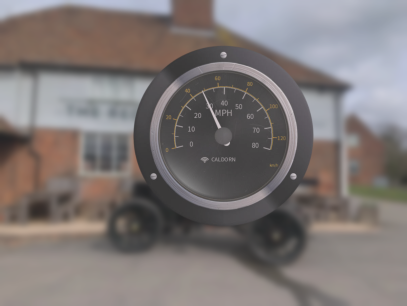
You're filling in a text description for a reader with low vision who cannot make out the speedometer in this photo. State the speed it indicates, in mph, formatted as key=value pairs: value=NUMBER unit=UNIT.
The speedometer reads value=30 unit=mph
